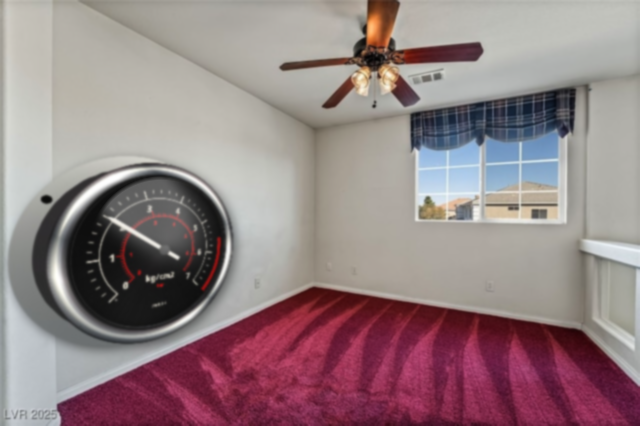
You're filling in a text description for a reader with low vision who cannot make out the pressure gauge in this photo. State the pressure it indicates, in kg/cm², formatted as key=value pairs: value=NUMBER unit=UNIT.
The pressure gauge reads value=2 unit=kg/cm²
